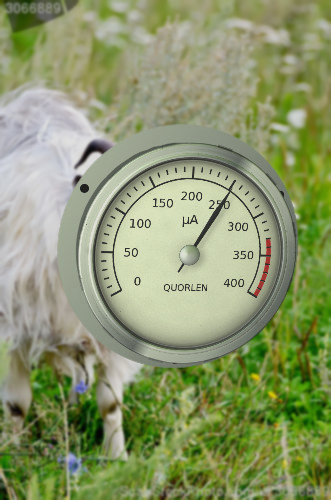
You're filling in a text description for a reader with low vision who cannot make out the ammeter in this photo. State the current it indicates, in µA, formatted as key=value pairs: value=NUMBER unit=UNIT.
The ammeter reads value=250 unit=µA
